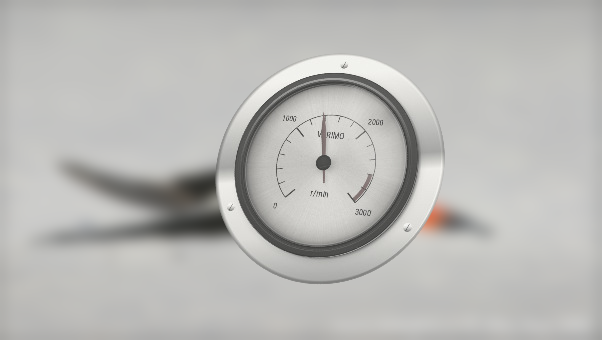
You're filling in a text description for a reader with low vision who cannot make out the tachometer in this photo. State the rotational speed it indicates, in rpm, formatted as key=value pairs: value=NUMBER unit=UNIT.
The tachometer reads value=1400 unit=rpm
